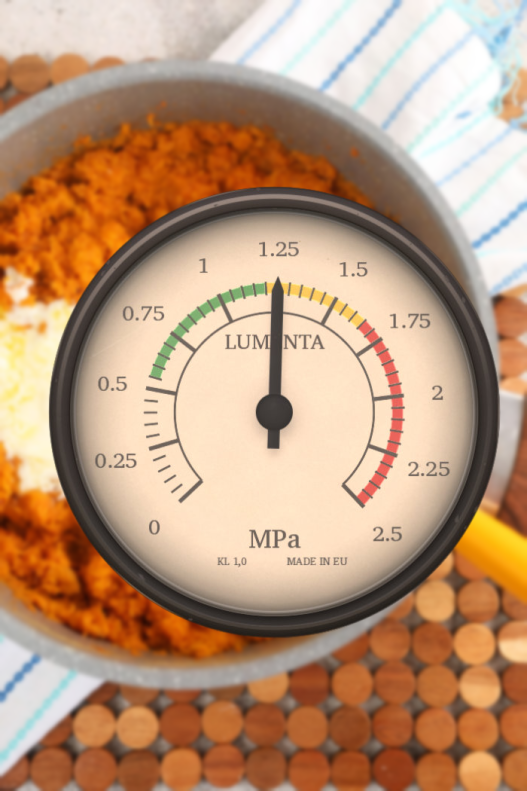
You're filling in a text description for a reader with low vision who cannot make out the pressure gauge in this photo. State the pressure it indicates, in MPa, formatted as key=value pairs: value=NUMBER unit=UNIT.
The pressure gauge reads value=1.25 unit=MPa
